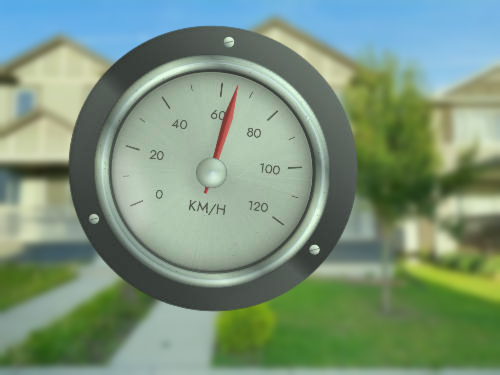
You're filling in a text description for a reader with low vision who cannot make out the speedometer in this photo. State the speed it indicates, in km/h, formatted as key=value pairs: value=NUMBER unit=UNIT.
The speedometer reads value=65 unit=km/h
